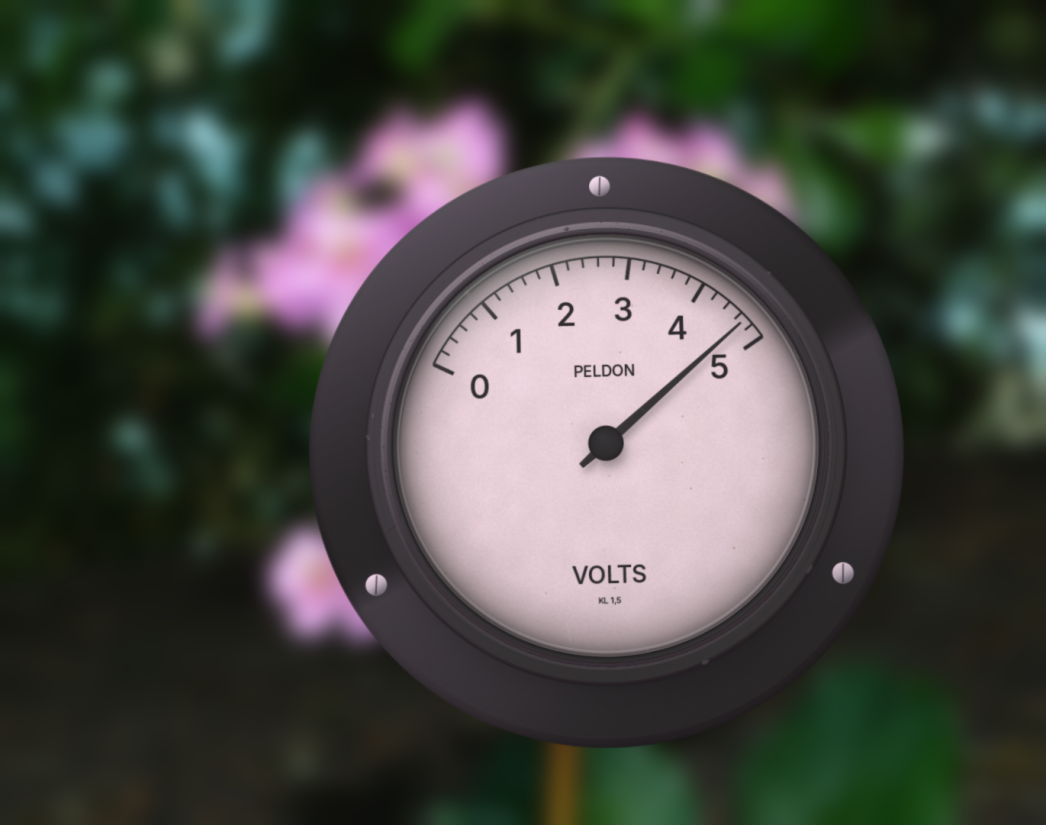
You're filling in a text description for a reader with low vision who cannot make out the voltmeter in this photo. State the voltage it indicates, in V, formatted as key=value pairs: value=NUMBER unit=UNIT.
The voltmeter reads value=4.7 unit=V
